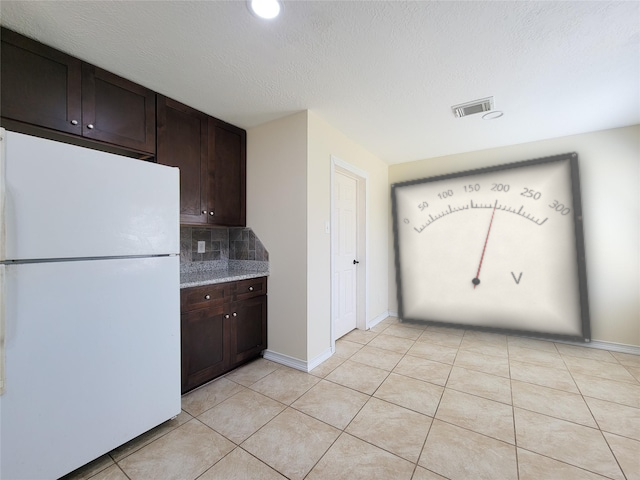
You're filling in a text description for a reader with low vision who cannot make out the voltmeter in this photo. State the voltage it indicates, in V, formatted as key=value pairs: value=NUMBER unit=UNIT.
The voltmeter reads value=200 unit=V
